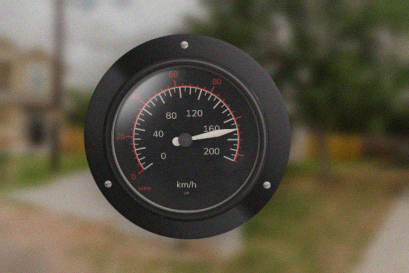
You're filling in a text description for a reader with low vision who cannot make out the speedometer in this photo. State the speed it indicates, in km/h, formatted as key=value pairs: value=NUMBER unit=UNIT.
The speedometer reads value=170 unit=km/h
